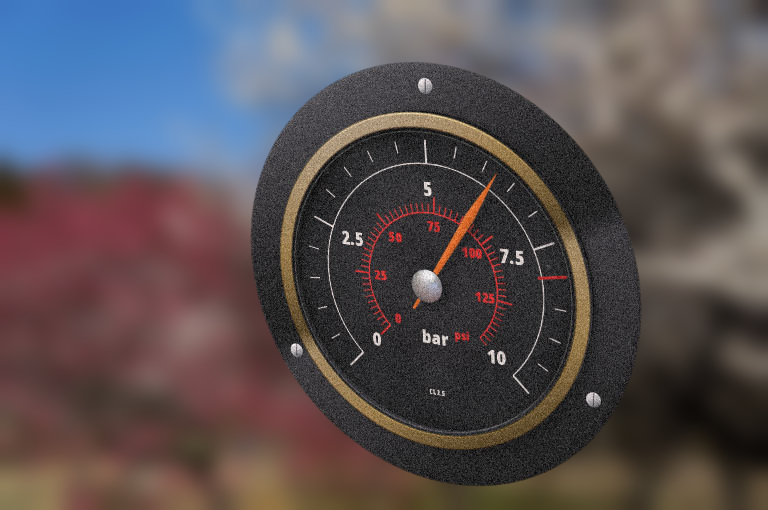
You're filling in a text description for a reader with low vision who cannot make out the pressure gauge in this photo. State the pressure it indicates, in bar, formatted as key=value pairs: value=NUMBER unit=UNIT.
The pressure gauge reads value=6.25 unit=bar
